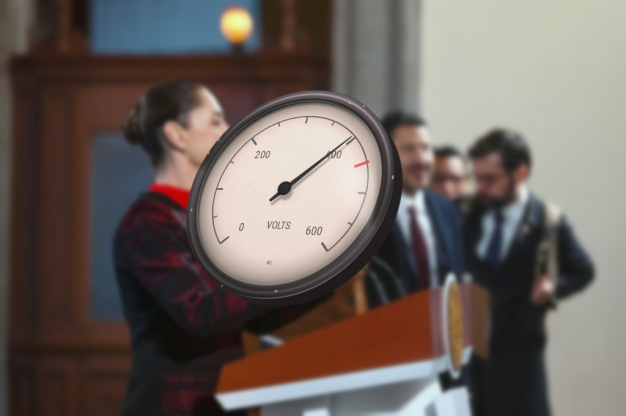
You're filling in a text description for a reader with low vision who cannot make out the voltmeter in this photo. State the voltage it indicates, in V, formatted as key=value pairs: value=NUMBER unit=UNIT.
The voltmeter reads value=400 unit=V
